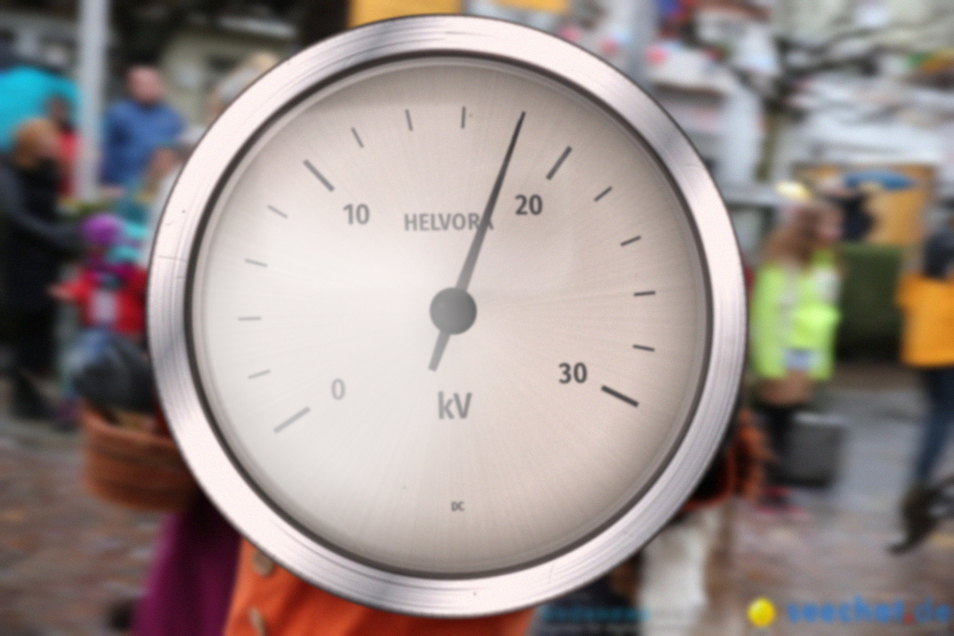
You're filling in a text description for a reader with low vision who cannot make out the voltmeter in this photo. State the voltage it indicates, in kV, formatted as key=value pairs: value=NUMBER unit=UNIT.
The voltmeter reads value=18 unit=kV
